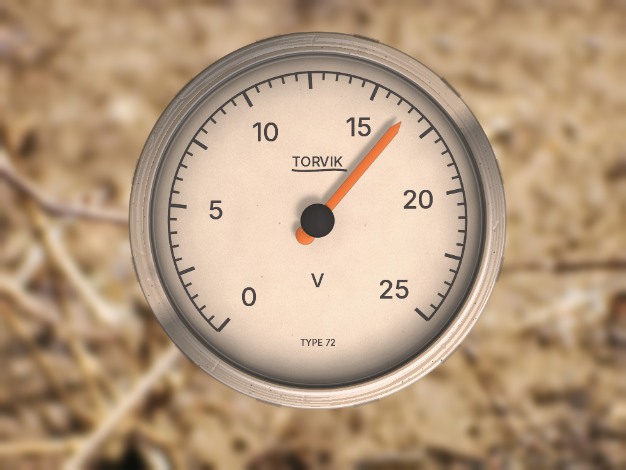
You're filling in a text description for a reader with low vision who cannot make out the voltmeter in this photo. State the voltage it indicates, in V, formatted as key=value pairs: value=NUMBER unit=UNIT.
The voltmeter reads value=16.5 unit=V
